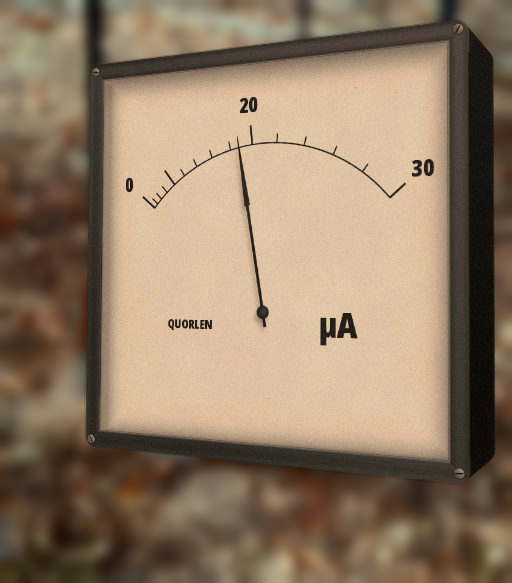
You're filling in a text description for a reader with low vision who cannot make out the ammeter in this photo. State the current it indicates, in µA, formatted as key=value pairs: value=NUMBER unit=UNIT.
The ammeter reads value=19 unit=µA
